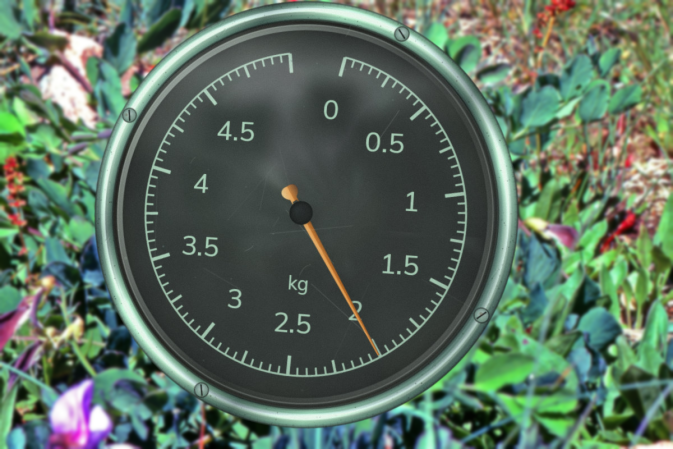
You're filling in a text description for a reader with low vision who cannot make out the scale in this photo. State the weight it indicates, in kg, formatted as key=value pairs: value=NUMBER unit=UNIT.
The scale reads value=2 unit=kg
